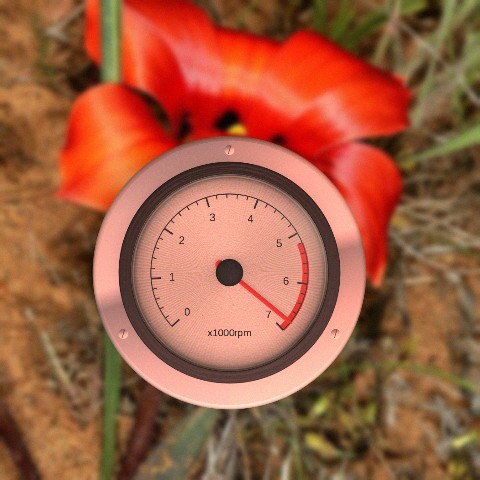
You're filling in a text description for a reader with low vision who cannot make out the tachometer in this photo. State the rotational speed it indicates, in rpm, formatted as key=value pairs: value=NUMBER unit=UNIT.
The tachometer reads value=6800 unit=rpm
